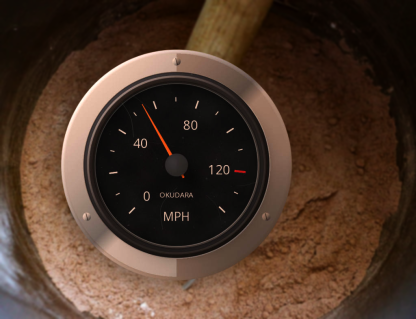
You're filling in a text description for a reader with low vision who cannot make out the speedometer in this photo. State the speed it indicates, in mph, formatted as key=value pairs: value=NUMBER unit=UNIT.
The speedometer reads value=55 unit=mph
